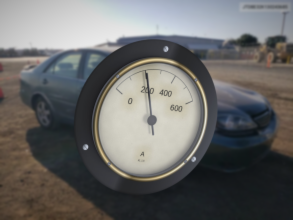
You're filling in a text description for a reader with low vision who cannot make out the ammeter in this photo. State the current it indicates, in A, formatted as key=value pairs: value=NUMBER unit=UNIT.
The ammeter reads value=200 unit=A
